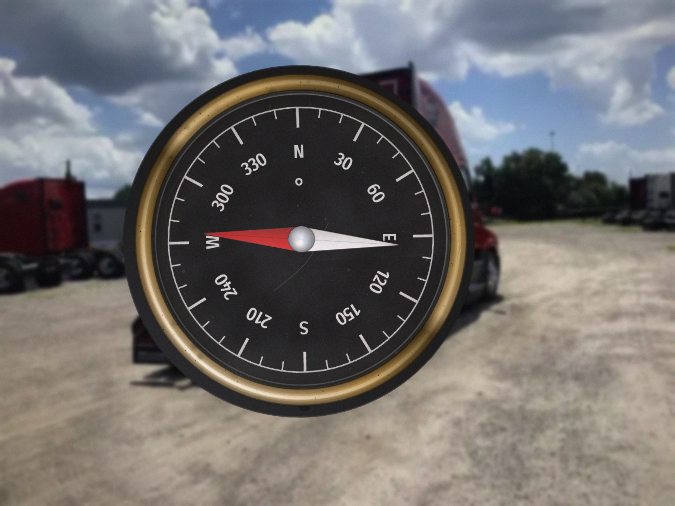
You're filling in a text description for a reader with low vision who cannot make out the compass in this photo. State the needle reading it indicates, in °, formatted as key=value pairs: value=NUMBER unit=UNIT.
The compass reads value=275 unit=°
